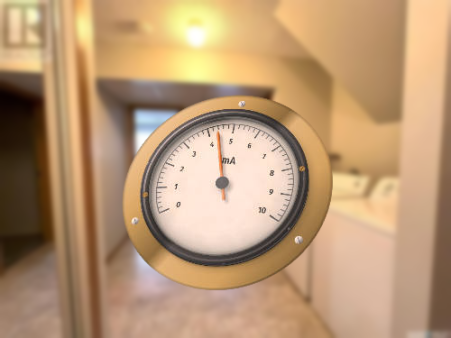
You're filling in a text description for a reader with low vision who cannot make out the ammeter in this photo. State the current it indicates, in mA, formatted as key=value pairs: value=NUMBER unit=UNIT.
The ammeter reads value=4.4 unit=mA
